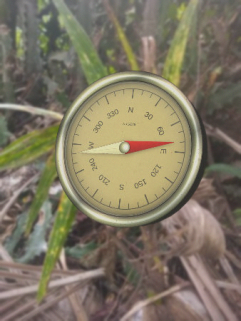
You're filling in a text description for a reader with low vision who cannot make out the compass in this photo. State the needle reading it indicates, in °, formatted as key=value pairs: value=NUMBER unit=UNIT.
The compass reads value=80 unit=°
